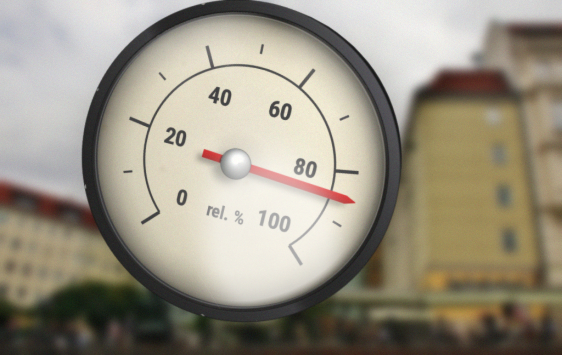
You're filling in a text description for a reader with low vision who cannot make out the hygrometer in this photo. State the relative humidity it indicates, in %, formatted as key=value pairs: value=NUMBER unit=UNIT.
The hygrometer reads value=85 unit=%
